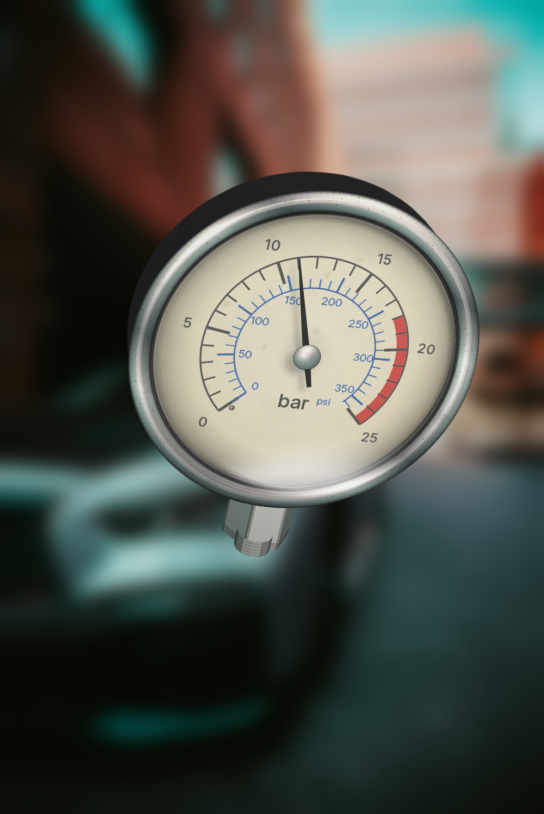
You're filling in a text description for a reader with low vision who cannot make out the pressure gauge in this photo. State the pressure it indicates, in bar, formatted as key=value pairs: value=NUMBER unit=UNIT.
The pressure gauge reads value=11 unit=bar
